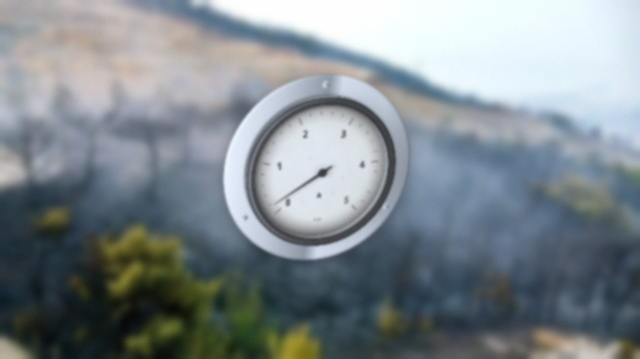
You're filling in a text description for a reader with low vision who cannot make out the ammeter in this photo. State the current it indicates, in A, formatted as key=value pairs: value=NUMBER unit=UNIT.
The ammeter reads value=0.2 unit=A
